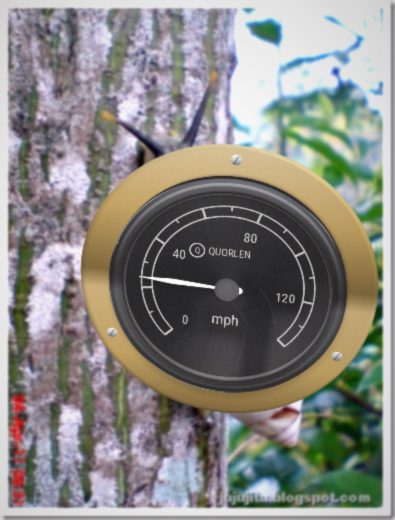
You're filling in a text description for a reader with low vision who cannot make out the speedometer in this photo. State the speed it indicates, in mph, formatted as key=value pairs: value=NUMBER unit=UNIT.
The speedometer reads value=25 unit=mph
